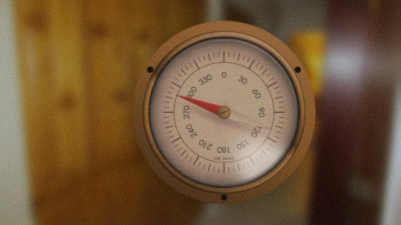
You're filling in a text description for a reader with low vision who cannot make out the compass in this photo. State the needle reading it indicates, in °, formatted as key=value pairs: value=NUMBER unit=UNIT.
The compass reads value=290 unit=°
